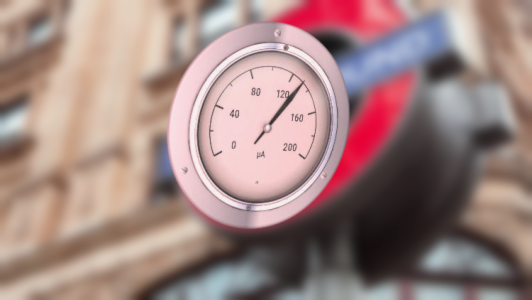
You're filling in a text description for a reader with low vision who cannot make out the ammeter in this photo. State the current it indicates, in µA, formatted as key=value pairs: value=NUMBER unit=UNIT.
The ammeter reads value=130 unit=µA
